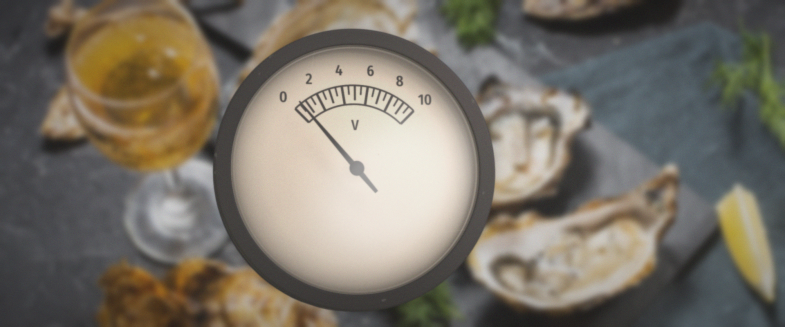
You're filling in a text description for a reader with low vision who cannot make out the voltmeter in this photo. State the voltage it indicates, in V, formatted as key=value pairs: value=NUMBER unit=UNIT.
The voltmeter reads value=0.5 unit=V
